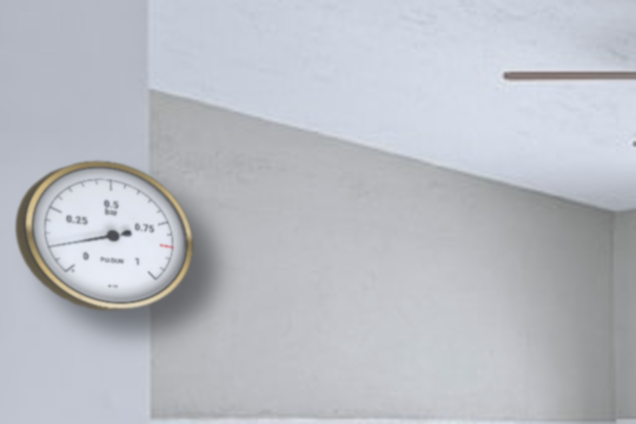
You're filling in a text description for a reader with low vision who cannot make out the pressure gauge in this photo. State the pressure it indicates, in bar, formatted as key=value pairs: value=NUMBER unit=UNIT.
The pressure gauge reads value=0.1 unit=bar
